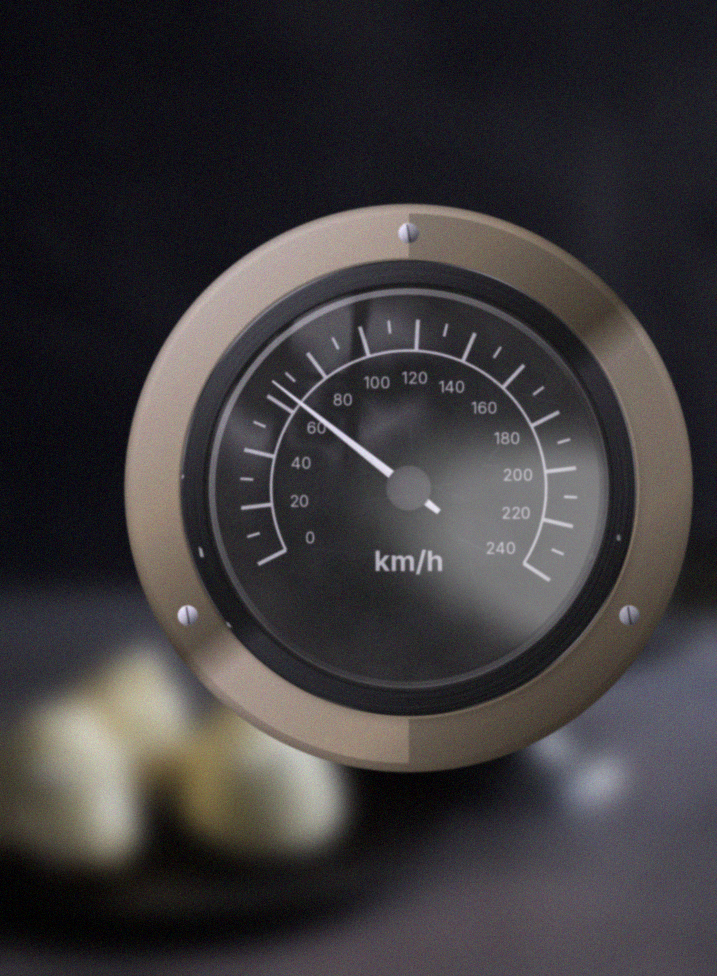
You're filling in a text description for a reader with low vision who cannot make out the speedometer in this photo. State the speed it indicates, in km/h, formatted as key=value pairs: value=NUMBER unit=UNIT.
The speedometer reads value=65 unit=km/h
